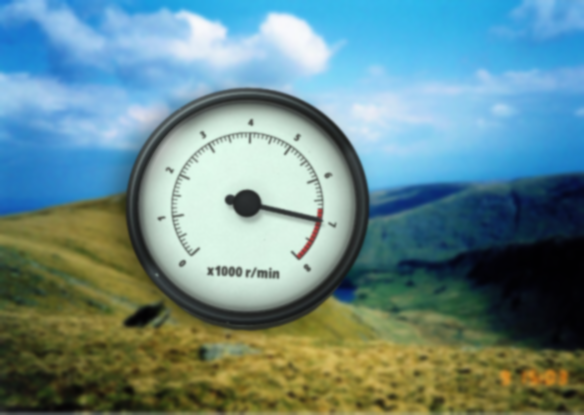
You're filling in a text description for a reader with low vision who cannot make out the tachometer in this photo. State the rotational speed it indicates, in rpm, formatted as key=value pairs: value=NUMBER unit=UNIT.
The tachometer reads value=7000 unit=rpm
